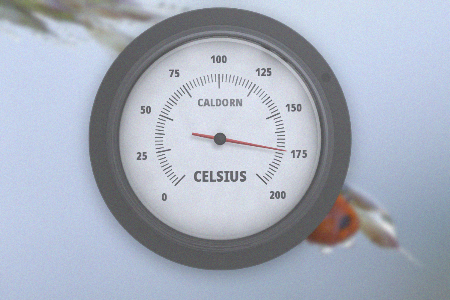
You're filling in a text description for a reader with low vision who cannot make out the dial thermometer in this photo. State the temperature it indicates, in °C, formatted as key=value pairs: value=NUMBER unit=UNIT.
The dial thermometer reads value=175 unit=°C
